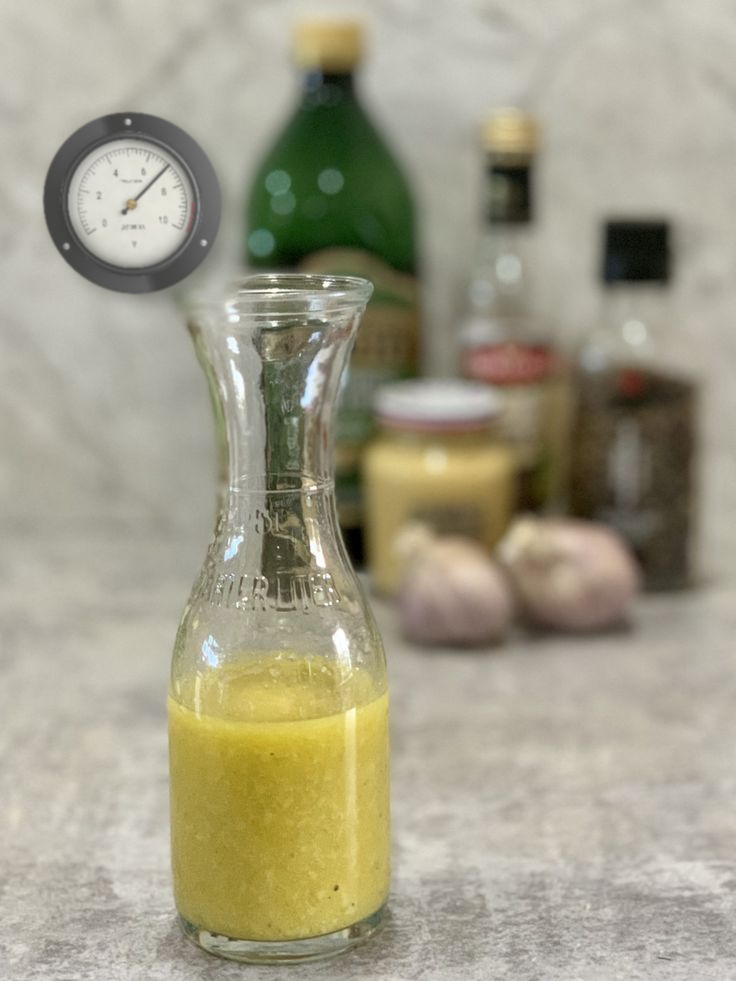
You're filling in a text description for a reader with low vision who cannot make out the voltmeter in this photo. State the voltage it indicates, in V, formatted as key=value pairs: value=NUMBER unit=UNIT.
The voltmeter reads value=7 unit=V
